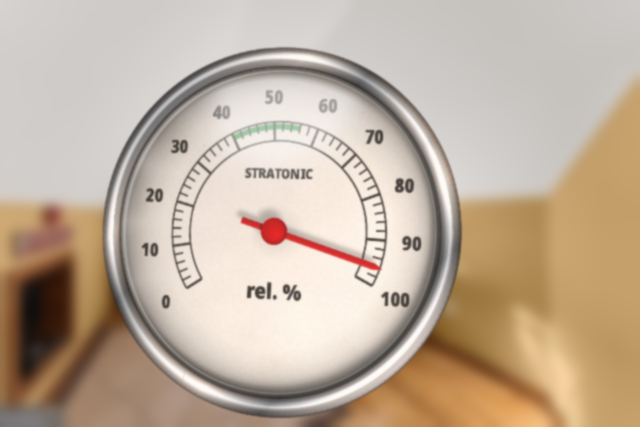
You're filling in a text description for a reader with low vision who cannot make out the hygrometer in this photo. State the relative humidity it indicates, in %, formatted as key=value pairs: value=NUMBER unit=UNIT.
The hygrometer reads value=96 unit=%
